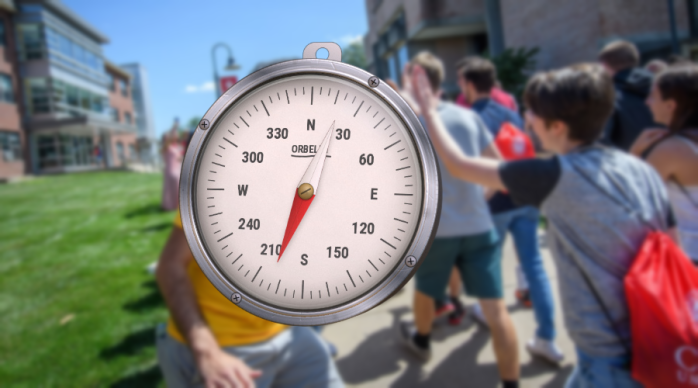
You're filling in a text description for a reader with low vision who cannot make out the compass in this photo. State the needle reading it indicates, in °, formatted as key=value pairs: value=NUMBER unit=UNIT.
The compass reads value=200 unit=°
